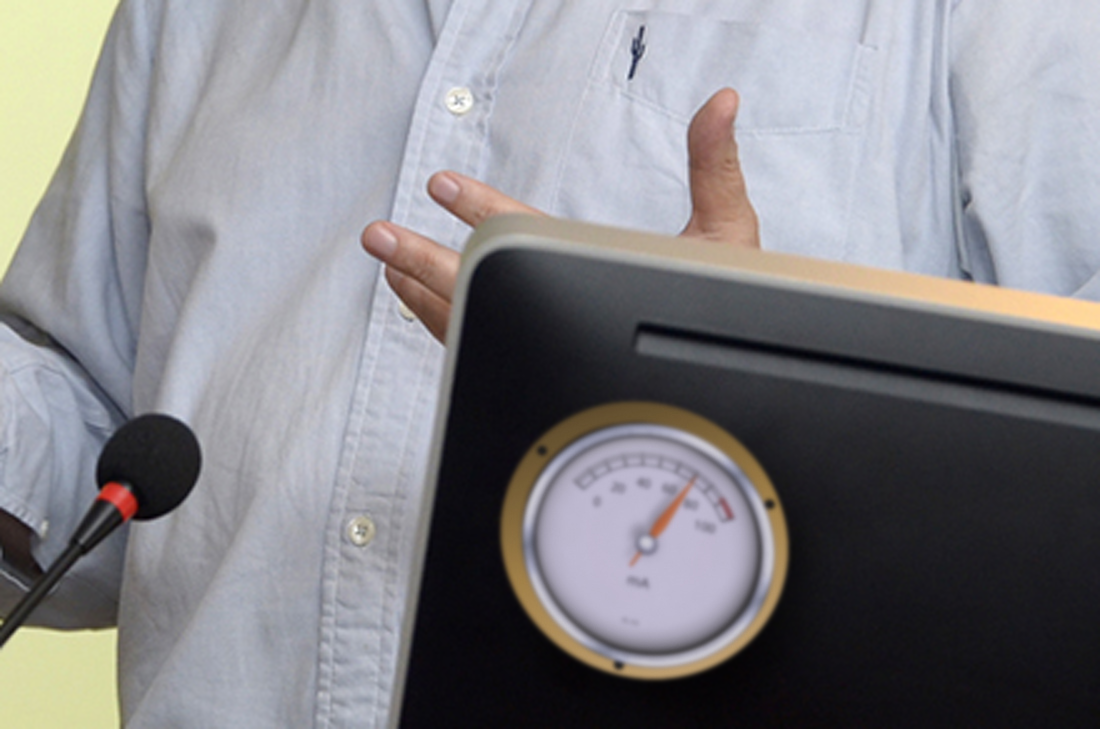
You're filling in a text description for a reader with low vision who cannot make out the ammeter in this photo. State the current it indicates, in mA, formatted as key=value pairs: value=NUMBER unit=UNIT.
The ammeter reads value=70 unit=mA
